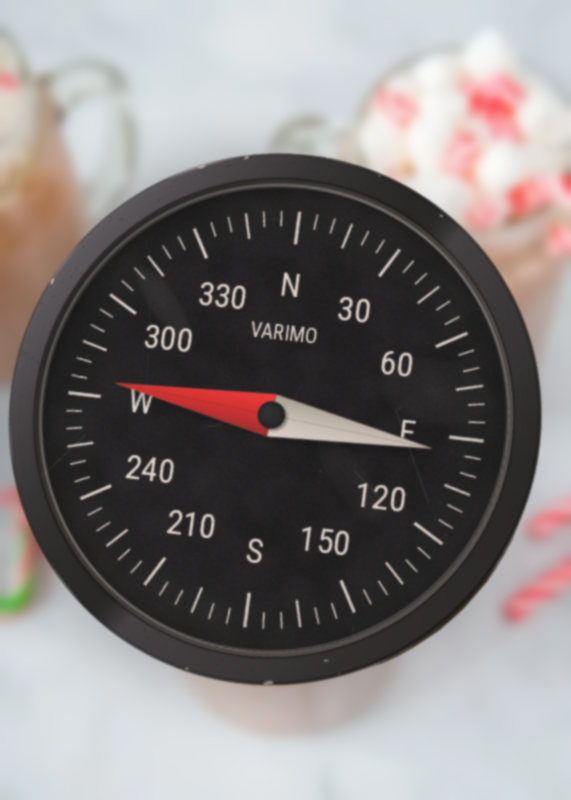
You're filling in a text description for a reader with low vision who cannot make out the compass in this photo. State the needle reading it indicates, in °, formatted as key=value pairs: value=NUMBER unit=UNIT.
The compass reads value=275 unit=°
